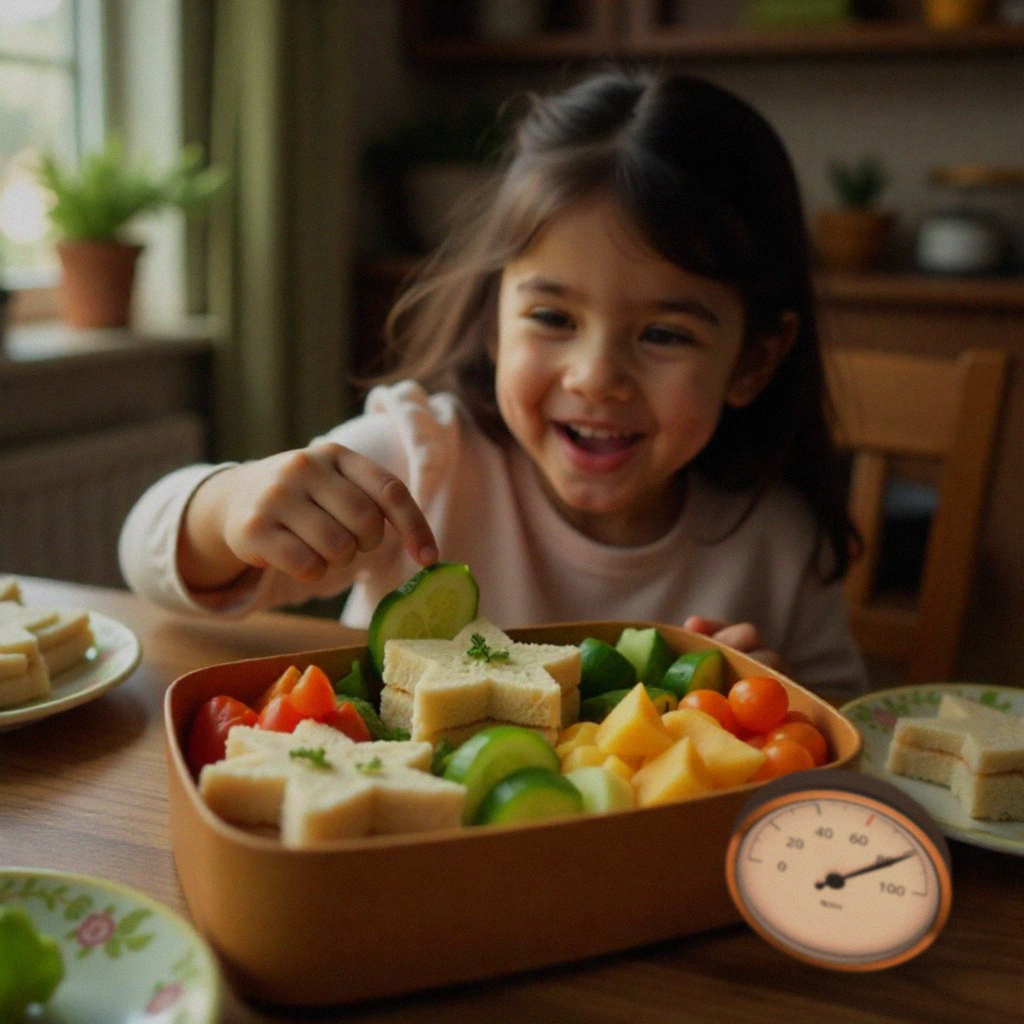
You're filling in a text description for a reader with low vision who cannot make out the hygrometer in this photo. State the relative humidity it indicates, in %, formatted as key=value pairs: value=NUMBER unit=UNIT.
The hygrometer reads value=80 unit=%
